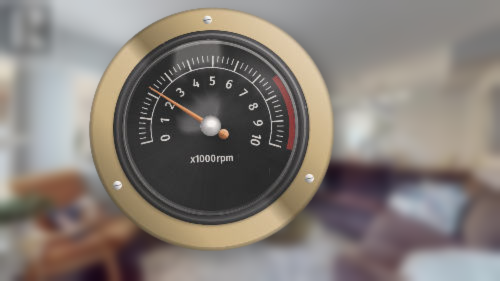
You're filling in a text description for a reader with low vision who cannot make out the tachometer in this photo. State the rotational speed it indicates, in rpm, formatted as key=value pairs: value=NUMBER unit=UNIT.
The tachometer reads value=2200 unit=rpm
